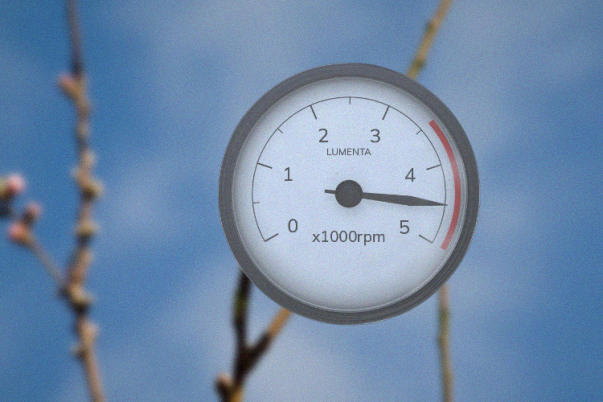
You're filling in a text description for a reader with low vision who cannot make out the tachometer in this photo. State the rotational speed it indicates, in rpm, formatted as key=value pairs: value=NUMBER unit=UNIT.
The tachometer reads value=4500 unit=rpm
